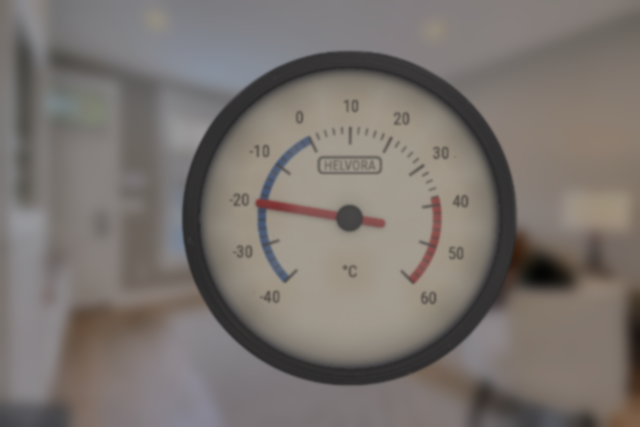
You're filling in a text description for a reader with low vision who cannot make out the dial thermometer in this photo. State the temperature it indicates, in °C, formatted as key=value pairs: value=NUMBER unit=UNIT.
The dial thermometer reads value=-20 unit=°C
